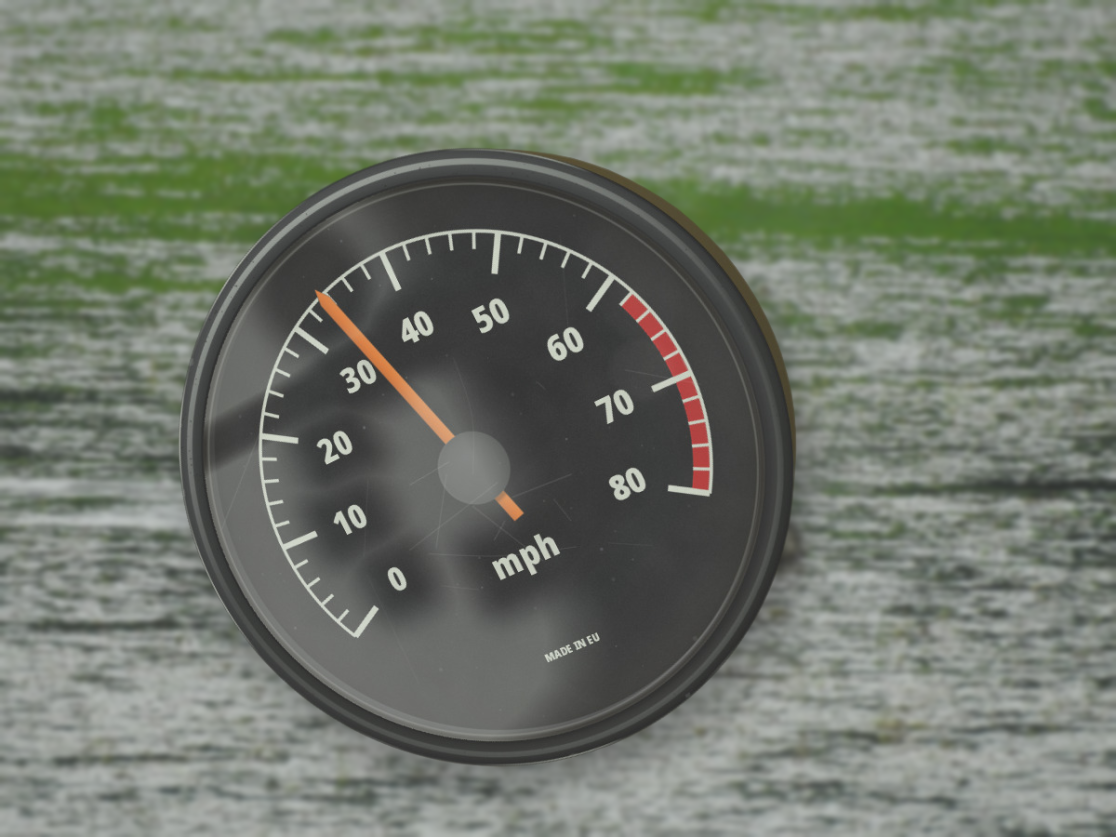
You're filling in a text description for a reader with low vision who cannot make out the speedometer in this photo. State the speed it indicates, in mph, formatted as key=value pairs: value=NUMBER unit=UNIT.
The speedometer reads value=34 unit=mph
